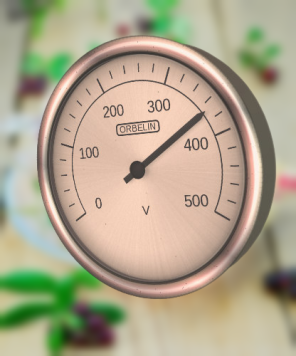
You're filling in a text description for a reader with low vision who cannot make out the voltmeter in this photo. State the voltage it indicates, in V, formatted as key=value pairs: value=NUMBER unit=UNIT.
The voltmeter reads value=370 unit=V
